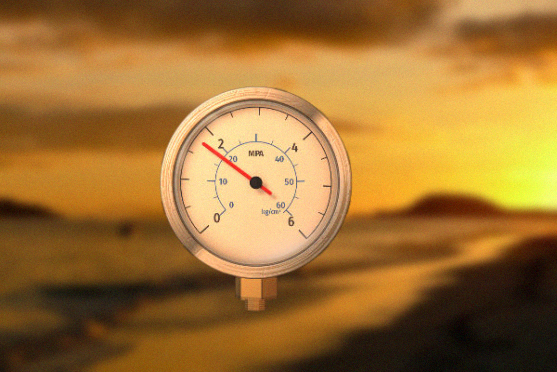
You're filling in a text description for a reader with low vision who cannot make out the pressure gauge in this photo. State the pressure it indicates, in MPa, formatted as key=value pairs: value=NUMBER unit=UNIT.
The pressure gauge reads value=1.75 unit=MPa
